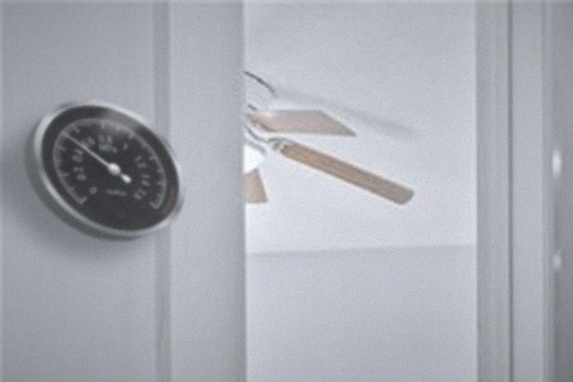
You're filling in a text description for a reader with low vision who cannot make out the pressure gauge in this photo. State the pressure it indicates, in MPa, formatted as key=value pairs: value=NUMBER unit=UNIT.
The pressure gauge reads value=0.5 unit=MPa
